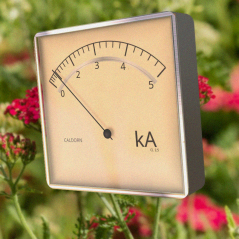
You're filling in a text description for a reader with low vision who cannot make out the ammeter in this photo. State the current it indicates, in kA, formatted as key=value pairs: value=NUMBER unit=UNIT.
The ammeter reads value=1 unit=kA
